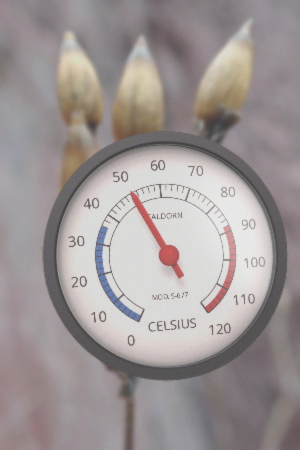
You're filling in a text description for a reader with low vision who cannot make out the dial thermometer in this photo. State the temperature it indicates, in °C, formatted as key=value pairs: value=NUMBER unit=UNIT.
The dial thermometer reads value=50 unit=°C
